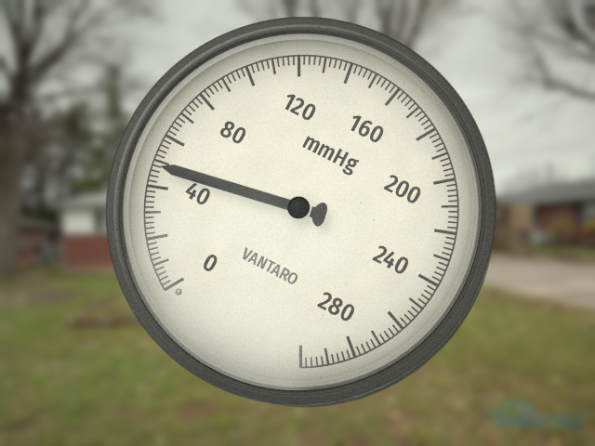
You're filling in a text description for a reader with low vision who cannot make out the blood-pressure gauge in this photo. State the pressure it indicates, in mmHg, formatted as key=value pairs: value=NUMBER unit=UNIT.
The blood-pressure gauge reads value=48 unit=mmHg
